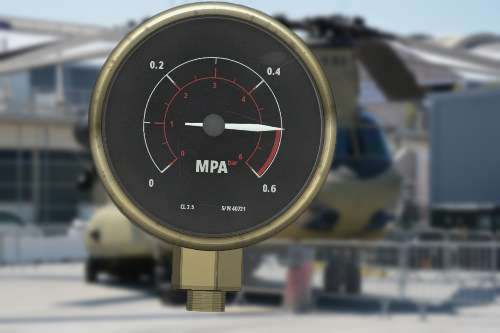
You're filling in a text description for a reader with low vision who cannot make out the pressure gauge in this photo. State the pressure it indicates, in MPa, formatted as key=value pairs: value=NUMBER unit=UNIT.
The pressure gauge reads value=0.5 unit=MPa
